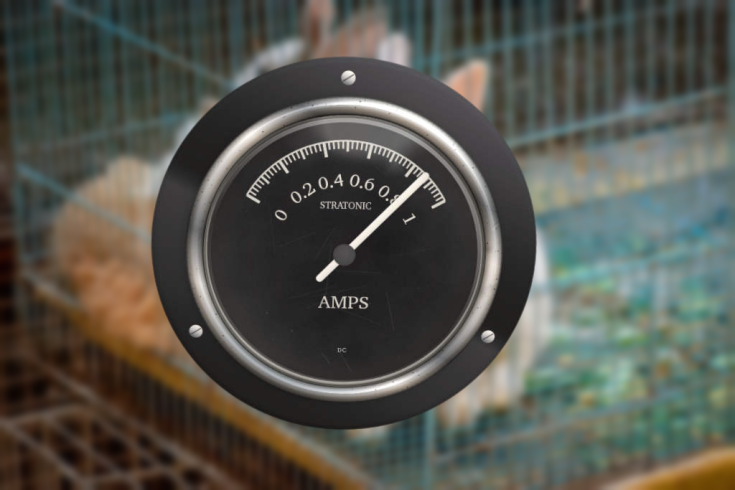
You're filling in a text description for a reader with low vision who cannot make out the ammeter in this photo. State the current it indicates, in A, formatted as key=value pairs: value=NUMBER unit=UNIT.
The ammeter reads value=0.86 unit=A
